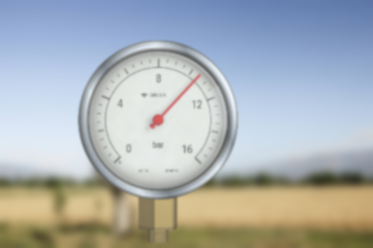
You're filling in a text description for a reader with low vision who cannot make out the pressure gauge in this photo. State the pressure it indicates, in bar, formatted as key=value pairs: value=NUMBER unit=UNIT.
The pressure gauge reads value=10.5 unit=bar
